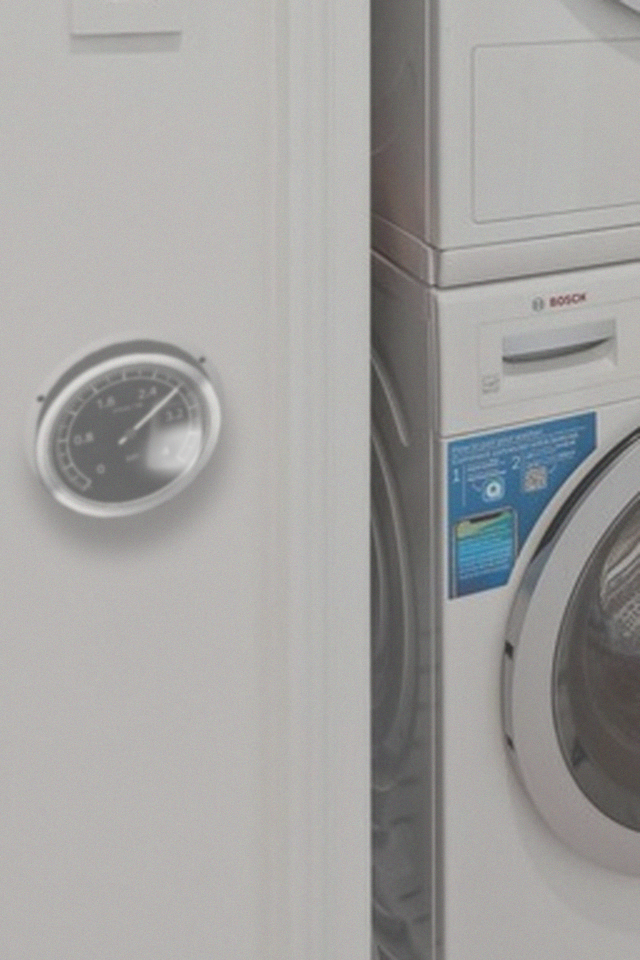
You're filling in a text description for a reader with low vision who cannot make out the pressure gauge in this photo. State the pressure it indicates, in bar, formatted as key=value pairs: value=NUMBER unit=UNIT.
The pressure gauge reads value=2.8 unit=bar
